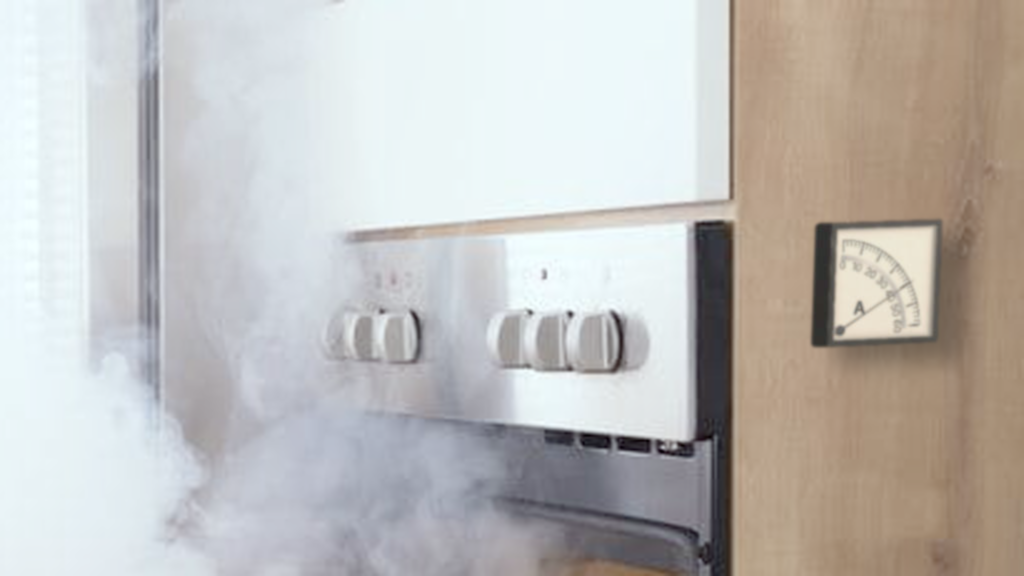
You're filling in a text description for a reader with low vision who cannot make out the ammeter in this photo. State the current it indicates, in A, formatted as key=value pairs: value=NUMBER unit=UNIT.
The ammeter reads value=40 unit=A
